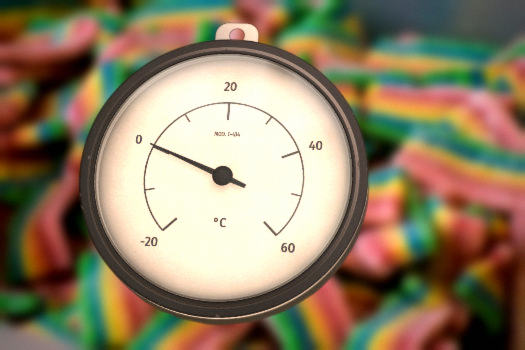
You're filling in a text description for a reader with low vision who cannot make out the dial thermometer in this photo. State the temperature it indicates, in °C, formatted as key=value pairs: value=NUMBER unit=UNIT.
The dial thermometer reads value=0 unit=°C
